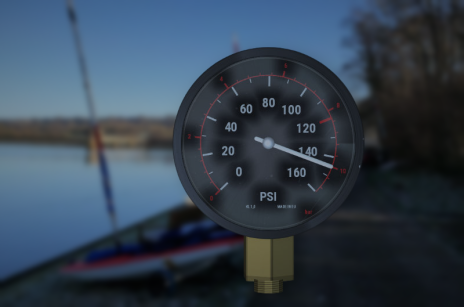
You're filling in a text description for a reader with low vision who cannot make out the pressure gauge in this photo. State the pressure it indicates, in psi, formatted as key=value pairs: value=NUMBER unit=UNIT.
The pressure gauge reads value=145 unit=psi
